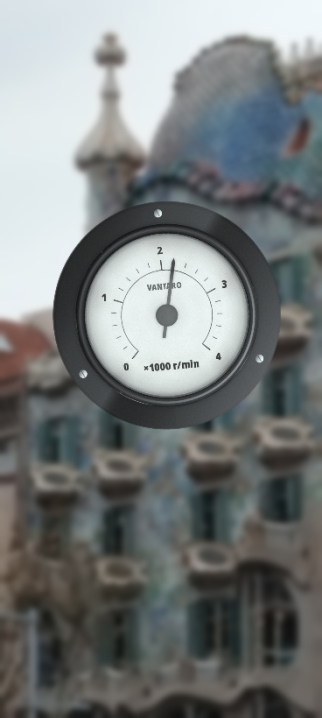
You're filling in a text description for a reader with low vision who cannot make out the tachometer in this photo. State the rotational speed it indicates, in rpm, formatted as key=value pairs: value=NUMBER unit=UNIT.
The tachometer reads value=2200 unit=rpm
